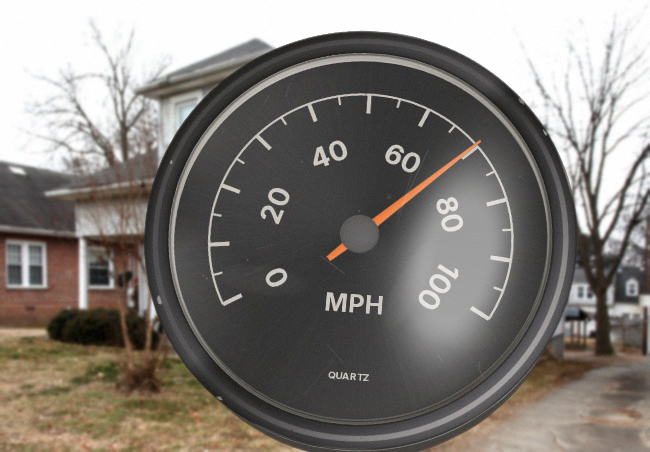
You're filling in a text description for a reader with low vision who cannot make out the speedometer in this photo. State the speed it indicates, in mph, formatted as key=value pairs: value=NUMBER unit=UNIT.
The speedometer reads value=70 unit=mph
